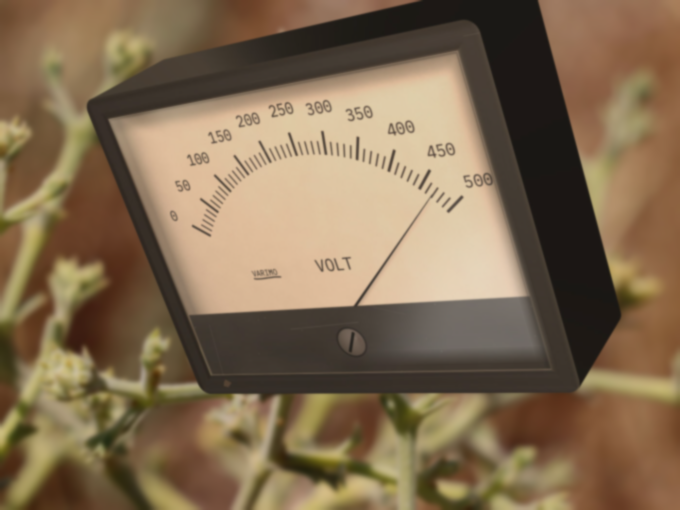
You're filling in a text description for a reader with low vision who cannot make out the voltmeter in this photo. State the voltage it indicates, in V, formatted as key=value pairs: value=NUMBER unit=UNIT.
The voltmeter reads value=470 unit=V
